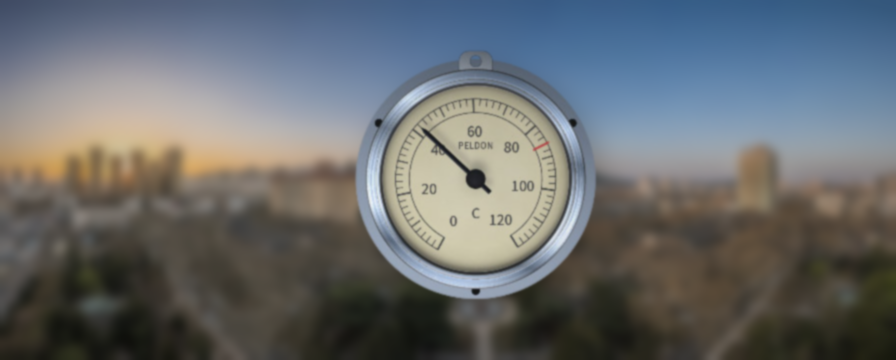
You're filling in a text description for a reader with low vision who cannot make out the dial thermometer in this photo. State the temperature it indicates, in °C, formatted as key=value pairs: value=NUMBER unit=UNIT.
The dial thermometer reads value=42 unit=°C
